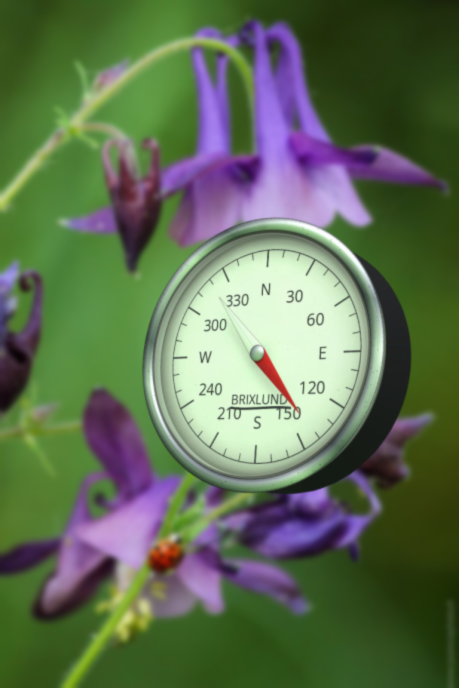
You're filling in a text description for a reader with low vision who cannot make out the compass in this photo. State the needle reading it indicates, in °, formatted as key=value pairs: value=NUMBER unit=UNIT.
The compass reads value=140 unit=°
